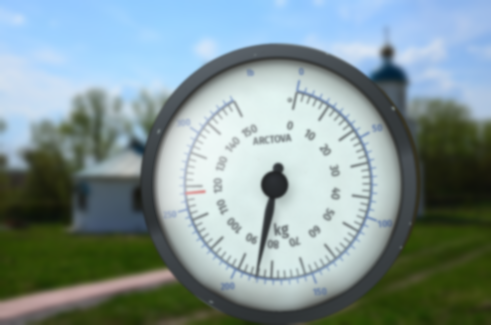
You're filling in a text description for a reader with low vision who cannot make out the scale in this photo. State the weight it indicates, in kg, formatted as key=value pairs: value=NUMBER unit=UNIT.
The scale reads value=84 unit=kg
